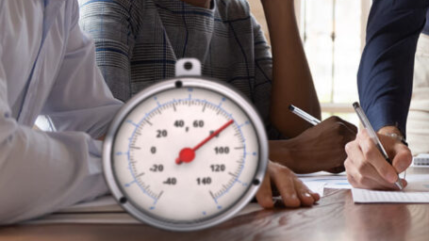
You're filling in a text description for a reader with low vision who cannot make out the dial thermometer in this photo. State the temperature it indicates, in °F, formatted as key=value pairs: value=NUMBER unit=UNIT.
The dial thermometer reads value=80 unit=°F
